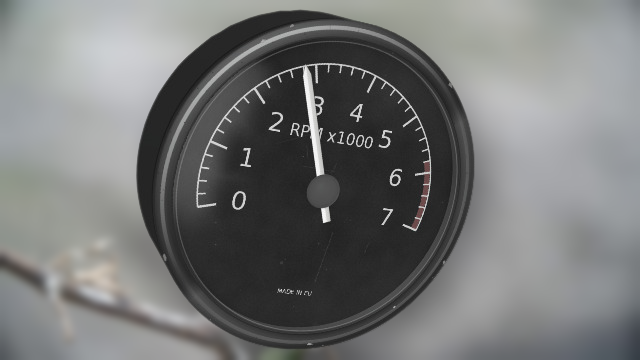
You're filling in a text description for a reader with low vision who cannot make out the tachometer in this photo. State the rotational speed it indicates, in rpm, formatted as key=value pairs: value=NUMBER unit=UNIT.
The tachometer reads value=2800 unit=rpm
